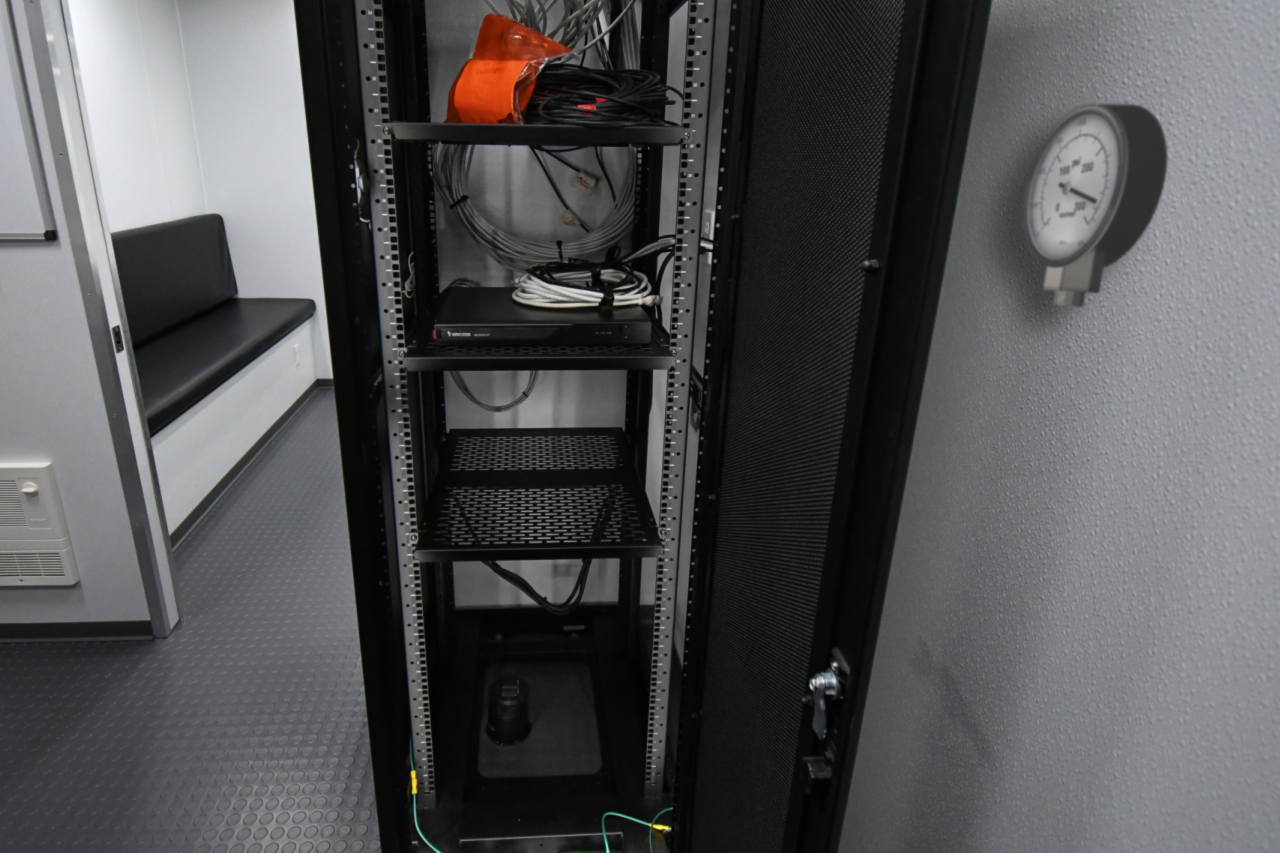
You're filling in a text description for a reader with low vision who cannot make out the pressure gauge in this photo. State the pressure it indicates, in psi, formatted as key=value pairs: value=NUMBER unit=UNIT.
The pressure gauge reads value=270 unit=psi
